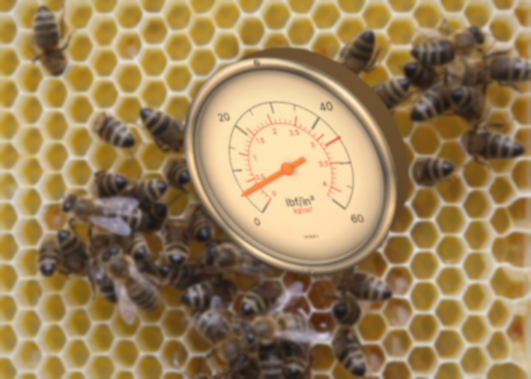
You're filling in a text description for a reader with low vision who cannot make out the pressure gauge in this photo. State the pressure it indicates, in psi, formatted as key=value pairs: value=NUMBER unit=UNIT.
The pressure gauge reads value=5 unit=psi
